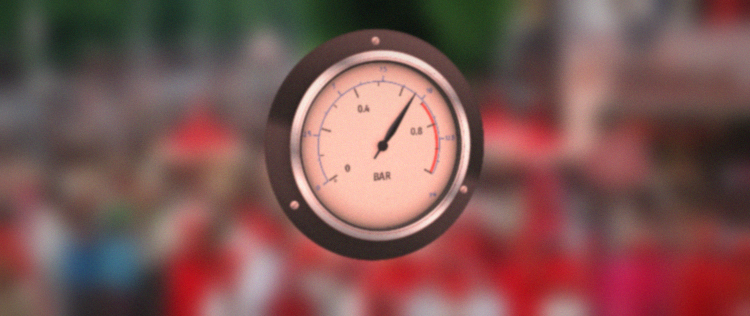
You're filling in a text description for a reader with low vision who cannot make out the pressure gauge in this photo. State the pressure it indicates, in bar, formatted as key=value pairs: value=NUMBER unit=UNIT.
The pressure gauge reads value=0.65 unit=bar
